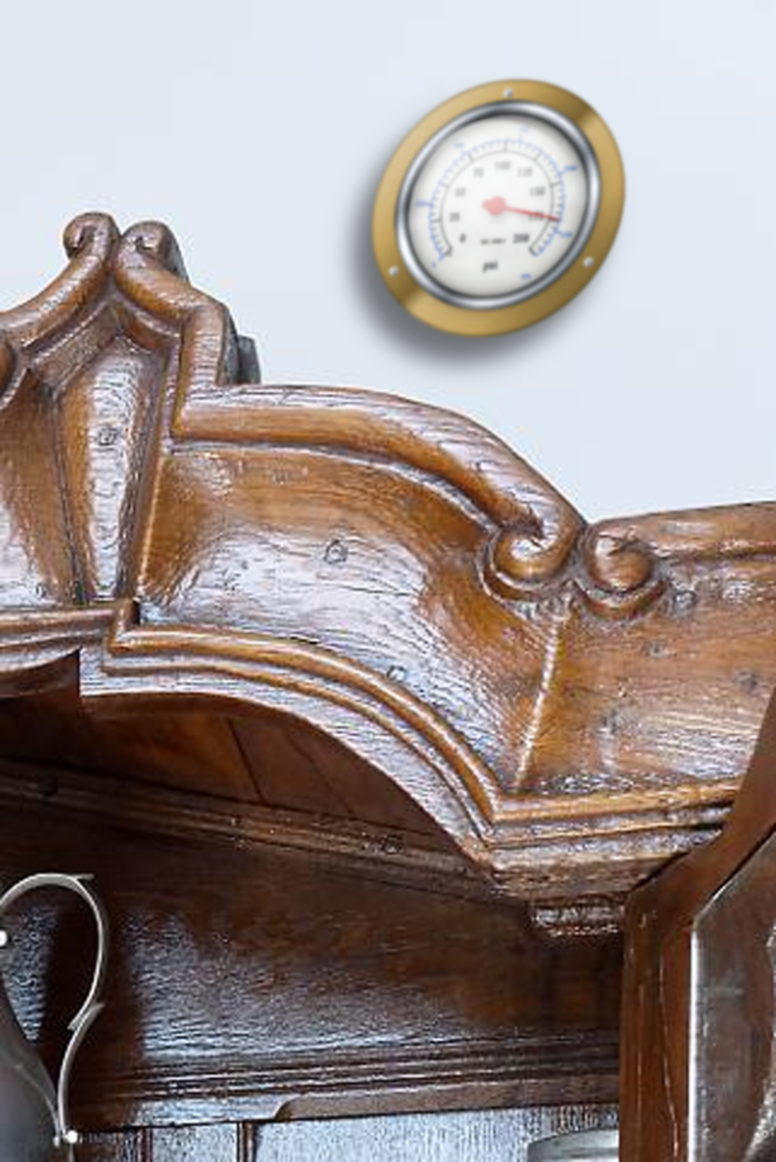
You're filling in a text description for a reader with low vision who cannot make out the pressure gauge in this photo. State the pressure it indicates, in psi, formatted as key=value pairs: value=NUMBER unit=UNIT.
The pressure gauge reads value=175 unit=psi
